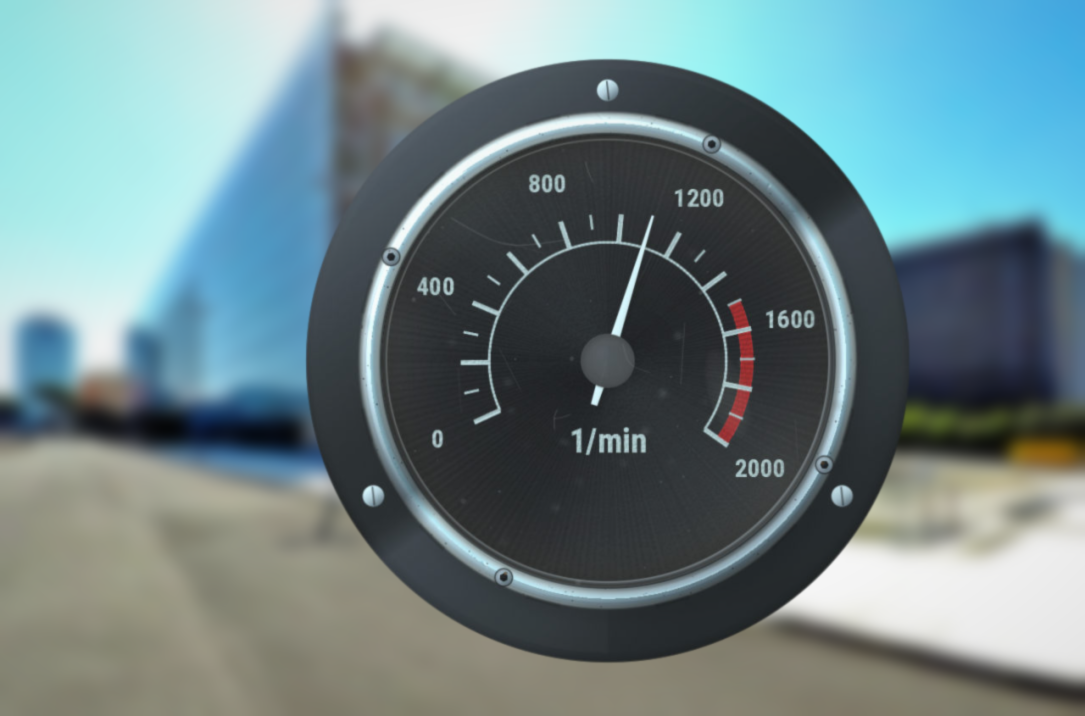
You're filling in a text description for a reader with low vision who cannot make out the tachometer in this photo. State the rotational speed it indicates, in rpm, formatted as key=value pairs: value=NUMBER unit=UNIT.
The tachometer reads value=1100 unit=rpm
